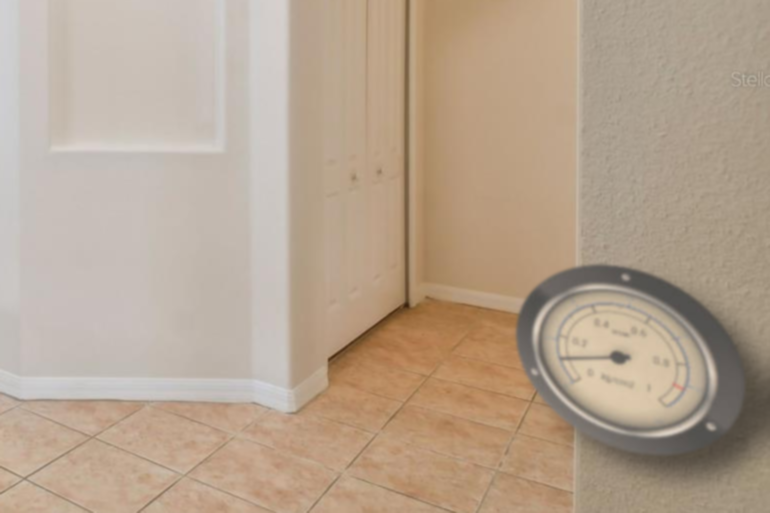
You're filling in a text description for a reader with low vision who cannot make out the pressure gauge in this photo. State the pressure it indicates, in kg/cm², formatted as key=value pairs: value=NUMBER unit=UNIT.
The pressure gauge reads value=0.1 unit=kg/cm²
